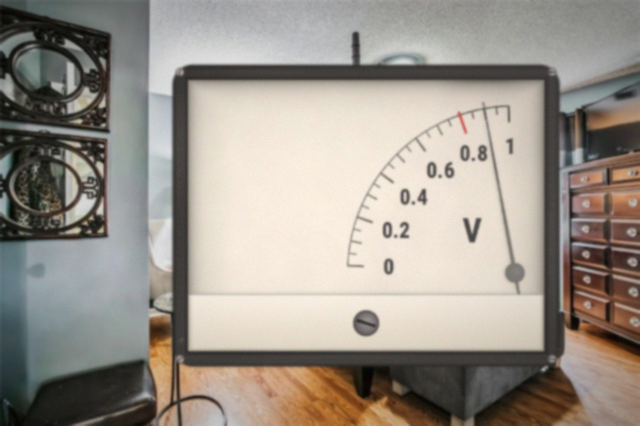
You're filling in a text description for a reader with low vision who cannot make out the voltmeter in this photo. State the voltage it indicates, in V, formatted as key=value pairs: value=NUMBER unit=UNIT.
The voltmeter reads value=0.9 unit=V
